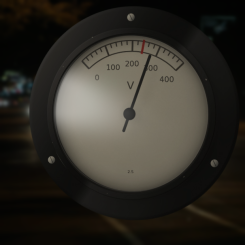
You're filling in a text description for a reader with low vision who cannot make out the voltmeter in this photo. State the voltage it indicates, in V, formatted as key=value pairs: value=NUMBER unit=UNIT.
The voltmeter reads value=280 unit=V
